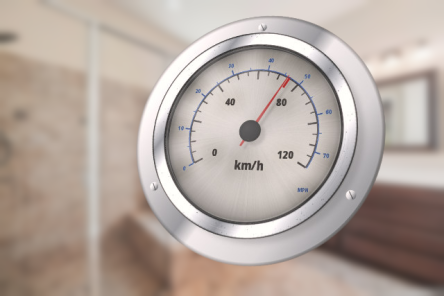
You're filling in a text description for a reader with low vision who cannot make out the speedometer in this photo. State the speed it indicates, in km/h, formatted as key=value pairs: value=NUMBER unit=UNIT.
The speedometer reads value=75 unit=km/h
